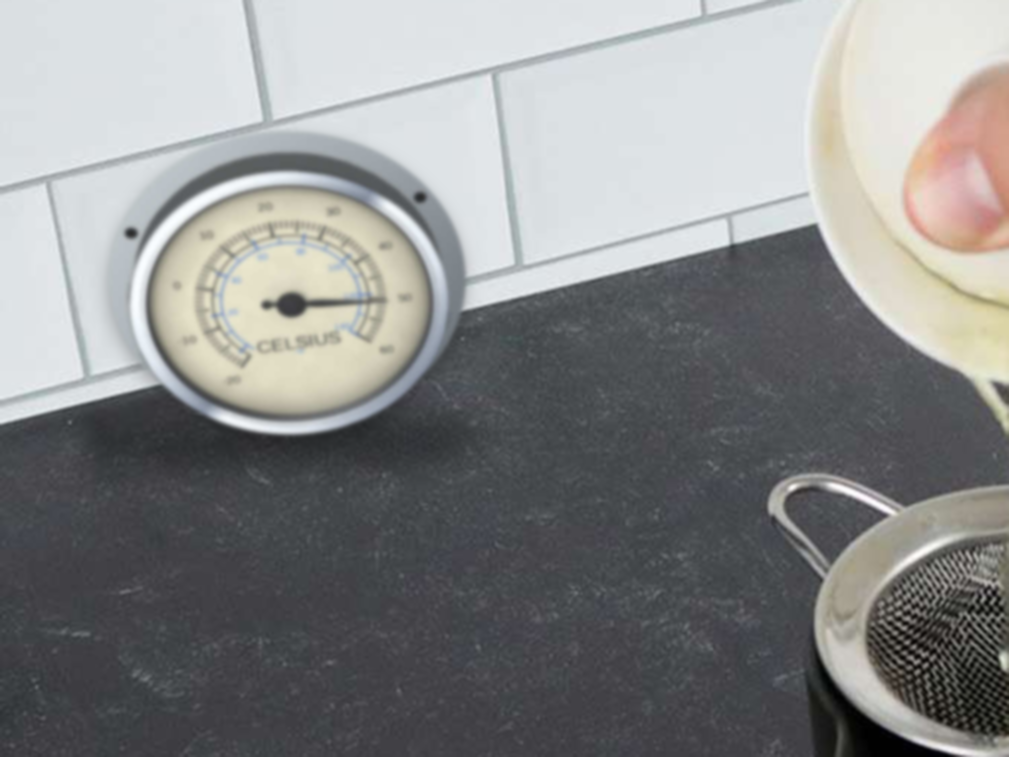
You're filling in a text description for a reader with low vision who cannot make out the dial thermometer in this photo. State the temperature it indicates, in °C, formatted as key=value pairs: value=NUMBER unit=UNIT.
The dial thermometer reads value=50 unit=°C
